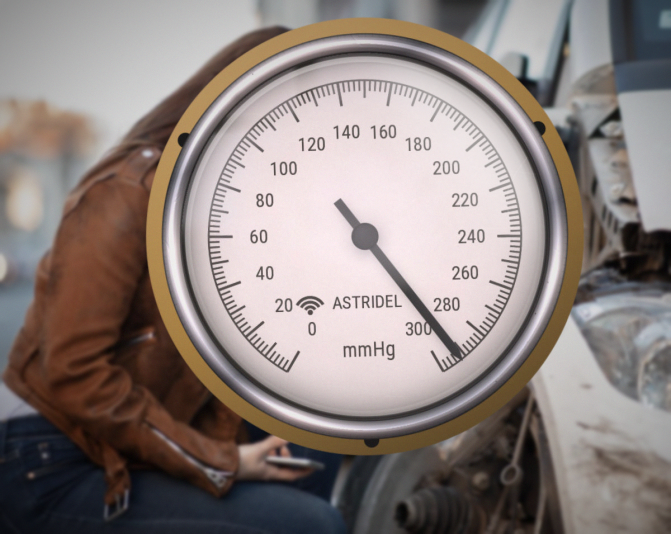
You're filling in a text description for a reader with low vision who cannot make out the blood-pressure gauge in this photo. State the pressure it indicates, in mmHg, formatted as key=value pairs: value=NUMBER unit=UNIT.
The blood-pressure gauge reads value=292 unit=mmHg
